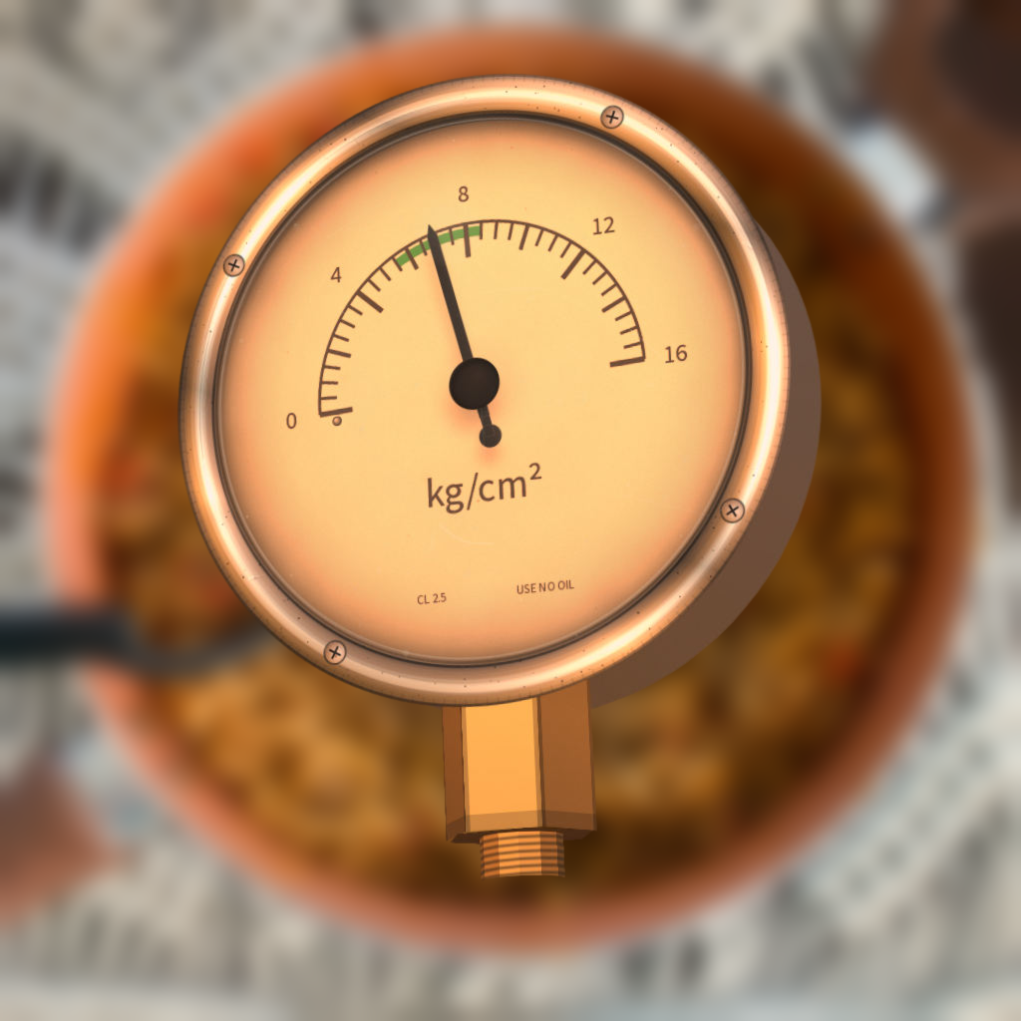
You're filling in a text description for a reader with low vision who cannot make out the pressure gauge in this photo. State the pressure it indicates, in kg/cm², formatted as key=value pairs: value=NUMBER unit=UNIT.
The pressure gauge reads value=7 unit=kg/cm²
